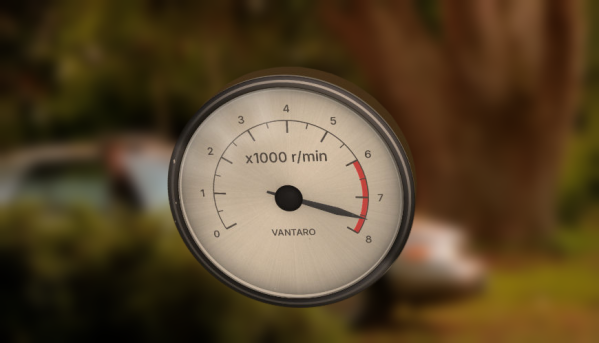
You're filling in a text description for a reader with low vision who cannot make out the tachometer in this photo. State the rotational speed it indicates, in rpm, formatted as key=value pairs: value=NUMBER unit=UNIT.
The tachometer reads value=7500 unit=rpm
